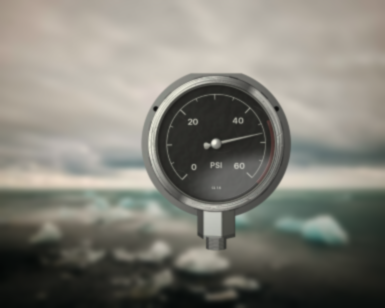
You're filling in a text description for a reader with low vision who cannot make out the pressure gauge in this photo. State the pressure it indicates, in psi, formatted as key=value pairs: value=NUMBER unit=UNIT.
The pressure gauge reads value=47.5 unit=psi
